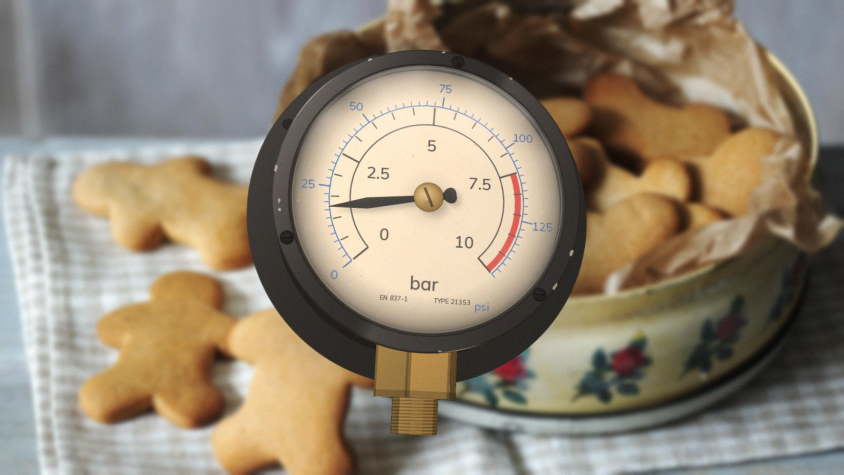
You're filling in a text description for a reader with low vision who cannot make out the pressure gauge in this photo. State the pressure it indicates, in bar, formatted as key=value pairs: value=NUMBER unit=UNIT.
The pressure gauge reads value=1.25 unit=bar
